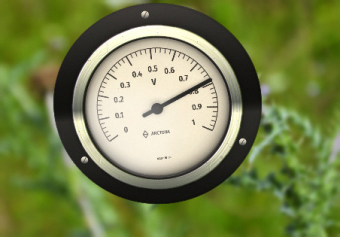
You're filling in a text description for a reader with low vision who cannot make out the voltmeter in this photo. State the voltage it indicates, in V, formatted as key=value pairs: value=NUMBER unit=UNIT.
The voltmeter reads value=0.78 unit=V
